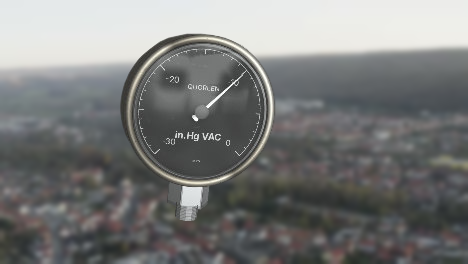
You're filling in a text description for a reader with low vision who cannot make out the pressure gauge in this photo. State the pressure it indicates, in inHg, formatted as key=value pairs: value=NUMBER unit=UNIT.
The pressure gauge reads value=-10 unit=inHg
